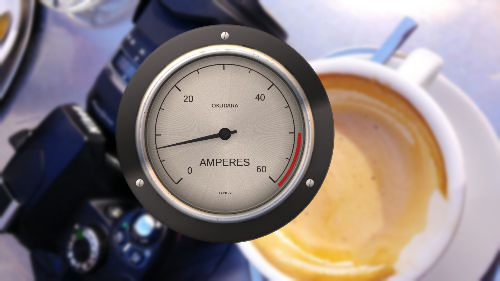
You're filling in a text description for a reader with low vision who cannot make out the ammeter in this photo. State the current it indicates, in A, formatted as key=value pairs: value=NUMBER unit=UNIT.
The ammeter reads value=7.5 unit=A
